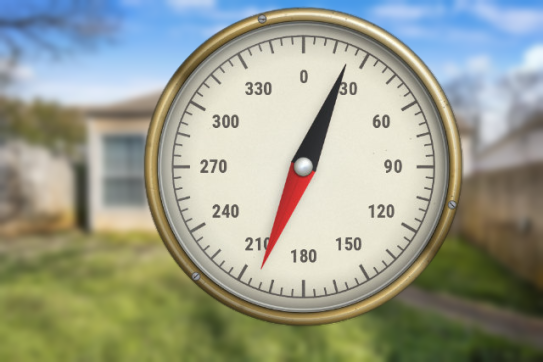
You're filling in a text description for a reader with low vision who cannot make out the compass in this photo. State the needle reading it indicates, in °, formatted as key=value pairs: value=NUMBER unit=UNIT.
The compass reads value=202.5 unit=°
